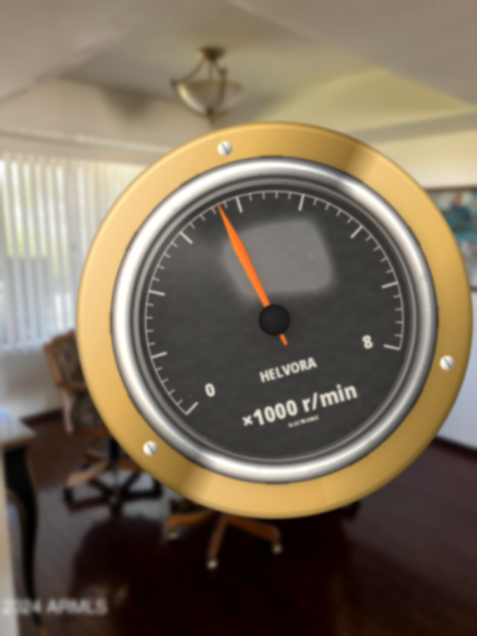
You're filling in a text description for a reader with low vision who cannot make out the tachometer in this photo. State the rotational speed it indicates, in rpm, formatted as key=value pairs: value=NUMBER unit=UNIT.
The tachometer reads value=3700 unit=rpm
